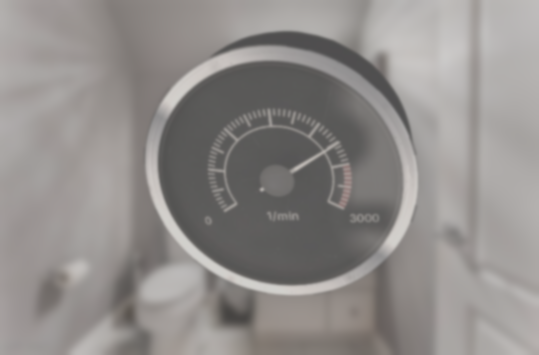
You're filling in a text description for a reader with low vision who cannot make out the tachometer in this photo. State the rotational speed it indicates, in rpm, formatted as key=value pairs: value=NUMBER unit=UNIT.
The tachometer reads value=2250 unit=rpm
